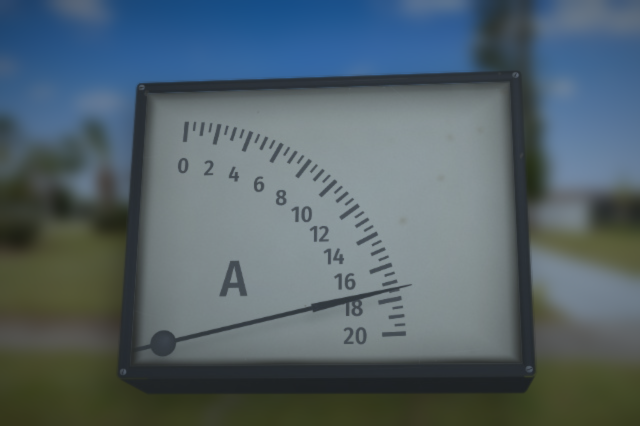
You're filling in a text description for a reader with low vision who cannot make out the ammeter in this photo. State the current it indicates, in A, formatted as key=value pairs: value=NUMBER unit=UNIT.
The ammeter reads value=17.5 unit=A
